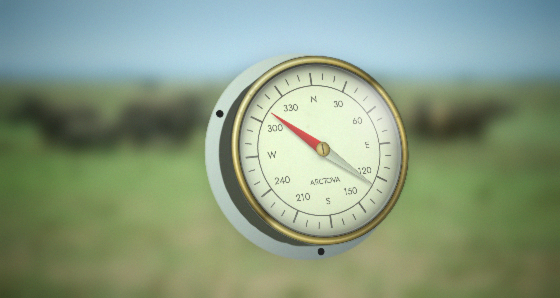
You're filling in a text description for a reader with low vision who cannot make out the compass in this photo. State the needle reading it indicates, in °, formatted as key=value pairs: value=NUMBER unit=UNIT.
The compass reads value=310 unit=°
